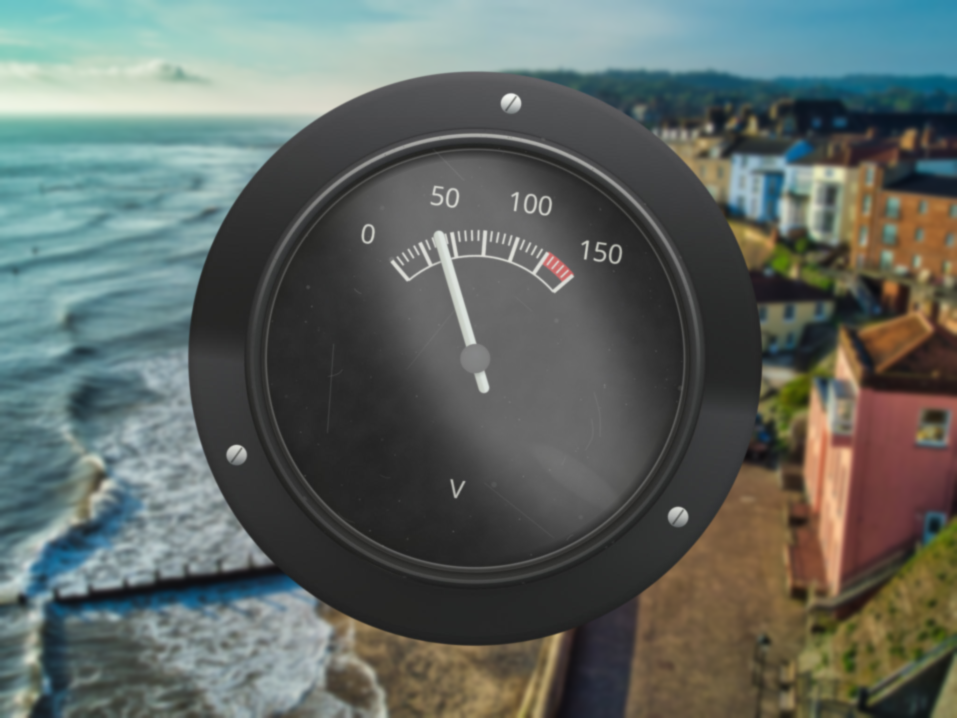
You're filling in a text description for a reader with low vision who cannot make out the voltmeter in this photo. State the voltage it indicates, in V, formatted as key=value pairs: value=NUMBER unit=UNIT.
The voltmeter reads value=40 unit=V
